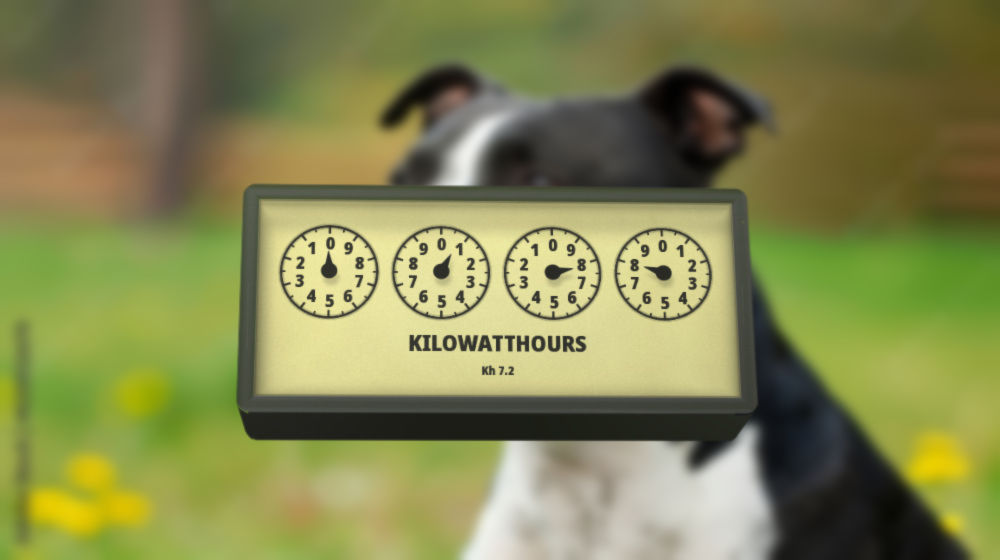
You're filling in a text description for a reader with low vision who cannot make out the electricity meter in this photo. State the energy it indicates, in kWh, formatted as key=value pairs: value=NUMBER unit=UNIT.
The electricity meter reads value=78 unit=kWh
